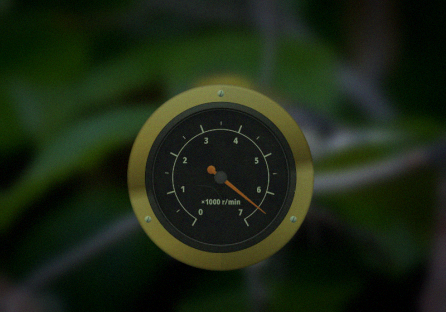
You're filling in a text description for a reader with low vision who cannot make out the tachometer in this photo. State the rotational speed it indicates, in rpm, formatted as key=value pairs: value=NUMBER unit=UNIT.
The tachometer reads value=6500 unit=rpm
